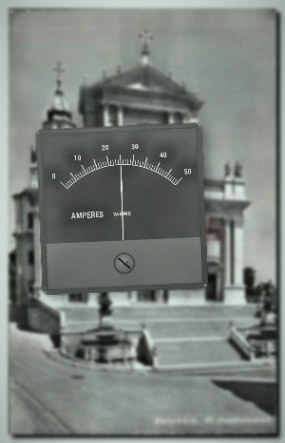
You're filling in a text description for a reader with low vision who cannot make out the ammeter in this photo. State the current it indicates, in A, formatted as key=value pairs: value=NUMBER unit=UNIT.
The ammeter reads value=25 unit=A
